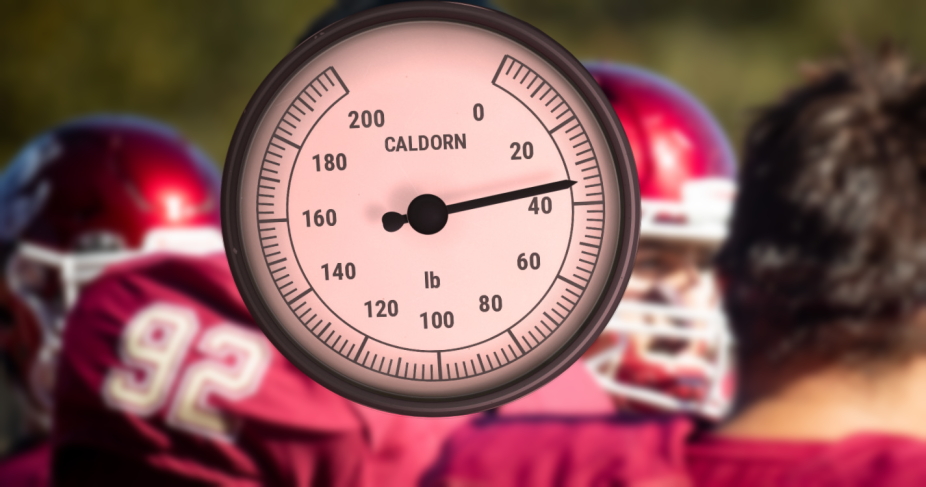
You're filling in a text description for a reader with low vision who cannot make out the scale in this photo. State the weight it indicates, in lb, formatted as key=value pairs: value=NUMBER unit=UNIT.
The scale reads value=34 unit=lb
